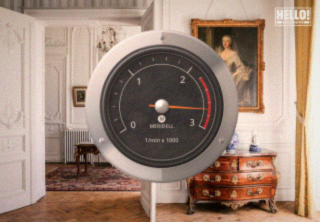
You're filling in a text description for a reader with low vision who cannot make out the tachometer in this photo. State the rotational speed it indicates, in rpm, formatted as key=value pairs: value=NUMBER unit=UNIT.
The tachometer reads value=2700 unit=rpm
